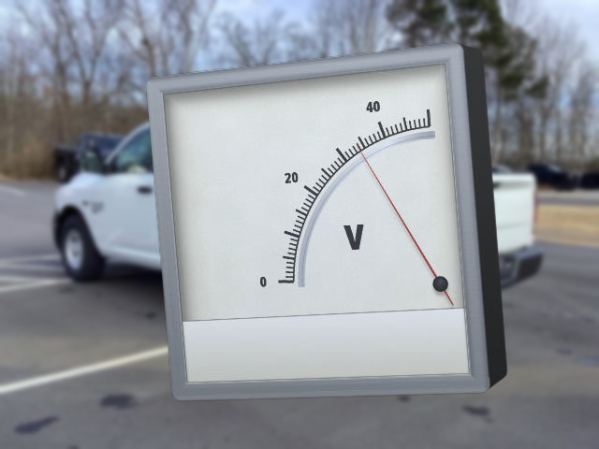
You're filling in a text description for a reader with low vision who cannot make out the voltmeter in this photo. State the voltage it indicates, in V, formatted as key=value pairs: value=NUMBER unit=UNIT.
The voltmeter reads value=34 unit=V
